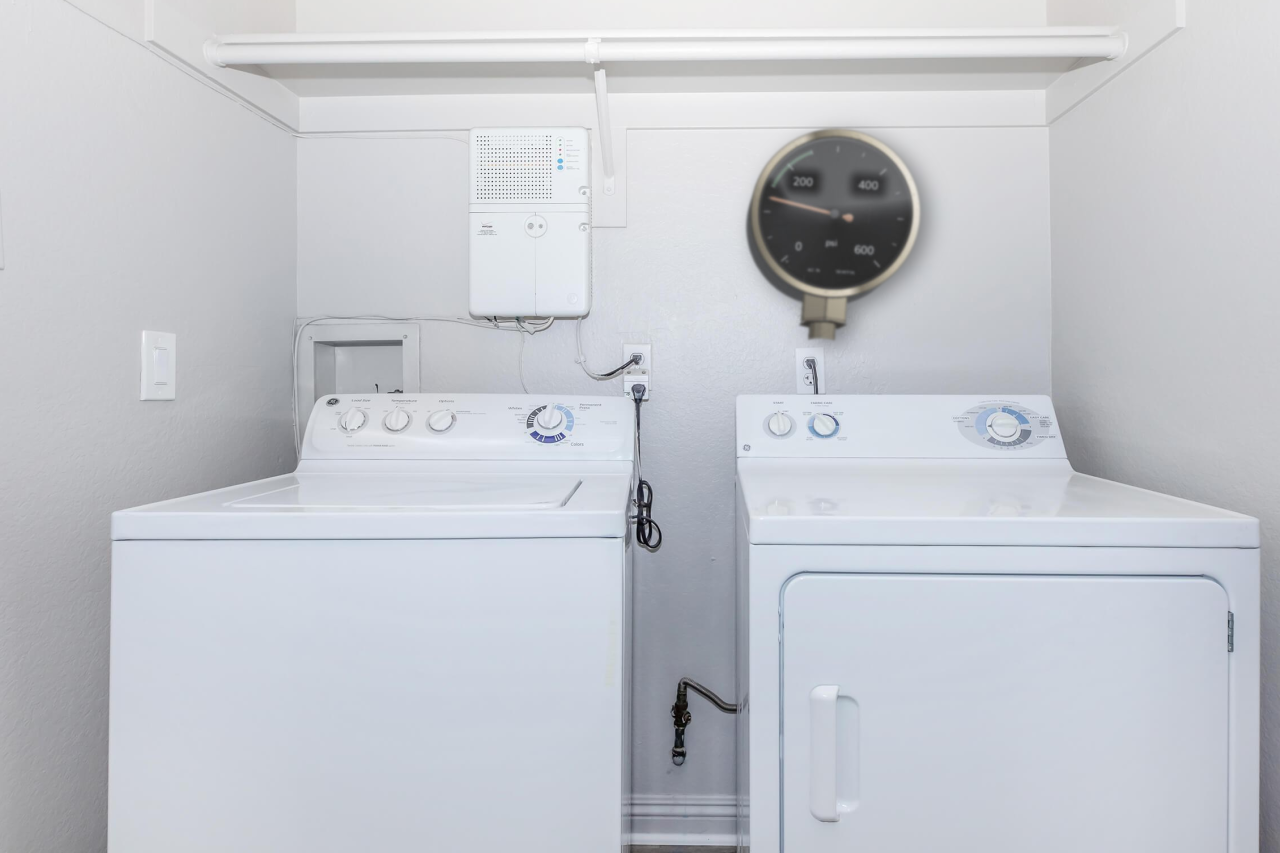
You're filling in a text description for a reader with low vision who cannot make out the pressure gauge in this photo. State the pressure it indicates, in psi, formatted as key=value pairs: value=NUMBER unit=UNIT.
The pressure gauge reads value=125 unit=psi
